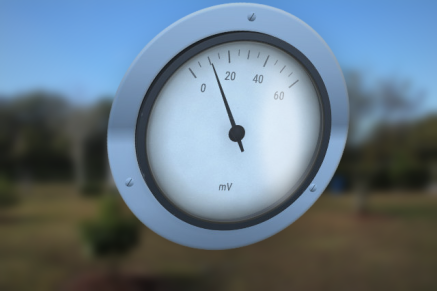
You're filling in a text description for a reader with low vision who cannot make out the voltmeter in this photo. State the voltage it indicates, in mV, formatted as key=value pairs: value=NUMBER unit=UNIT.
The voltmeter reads value=10 unit=mV
